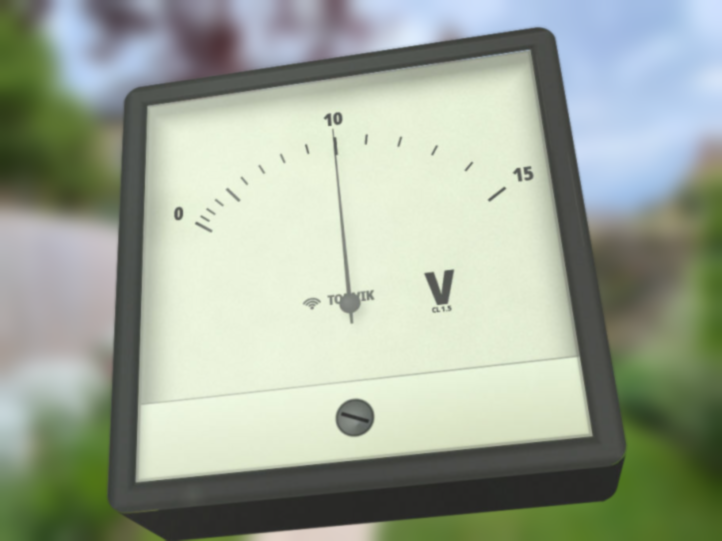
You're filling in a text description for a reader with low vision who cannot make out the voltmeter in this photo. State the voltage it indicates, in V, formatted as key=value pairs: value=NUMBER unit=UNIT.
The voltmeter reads value=10 unit=V
